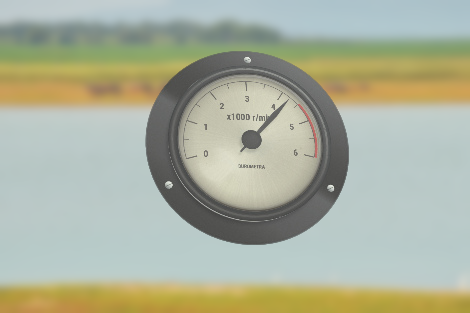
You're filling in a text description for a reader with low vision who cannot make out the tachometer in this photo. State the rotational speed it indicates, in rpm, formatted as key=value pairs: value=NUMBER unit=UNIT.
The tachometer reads value=4250 unit=rpm
